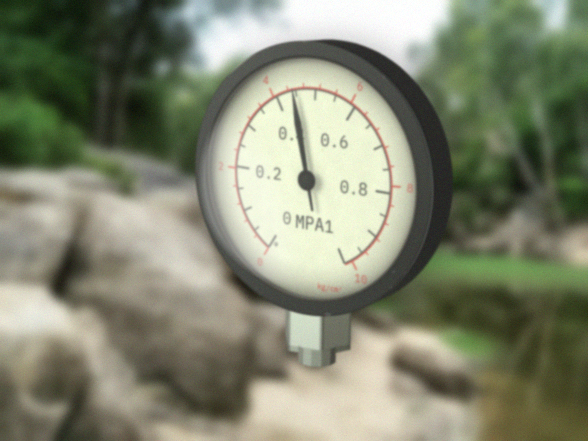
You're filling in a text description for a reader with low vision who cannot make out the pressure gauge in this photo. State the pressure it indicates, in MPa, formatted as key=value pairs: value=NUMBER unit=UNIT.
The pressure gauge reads value=0.45 unit=MPa
